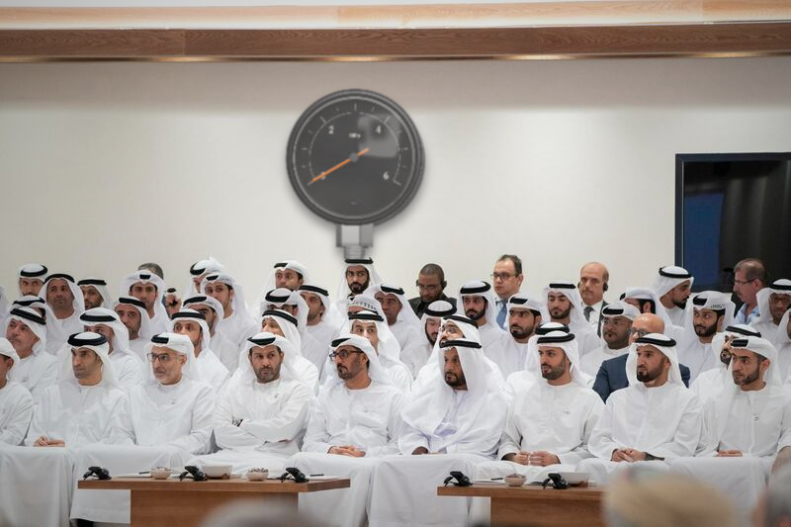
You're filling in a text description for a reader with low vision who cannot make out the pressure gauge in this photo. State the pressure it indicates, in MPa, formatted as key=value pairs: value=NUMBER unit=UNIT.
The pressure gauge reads value=0 unit=MPa
